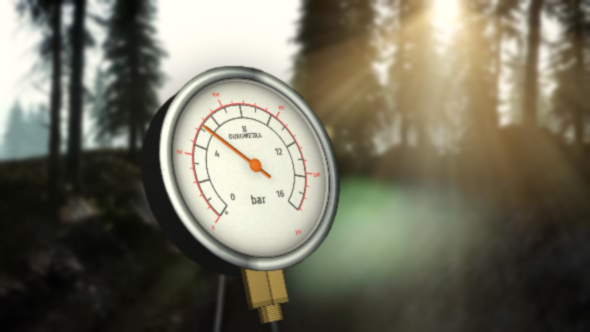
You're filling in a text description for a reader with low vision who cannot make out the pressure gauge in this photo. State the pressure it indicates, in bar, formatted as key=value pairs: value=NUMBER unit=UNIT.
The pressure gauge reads value=5 unit=bar
